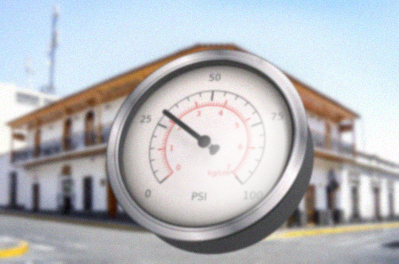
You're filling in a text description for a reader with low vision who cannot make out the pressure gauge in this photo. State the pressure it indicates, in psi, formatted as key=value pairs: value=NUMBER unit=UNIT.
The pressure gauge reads value=30 unit=psi
